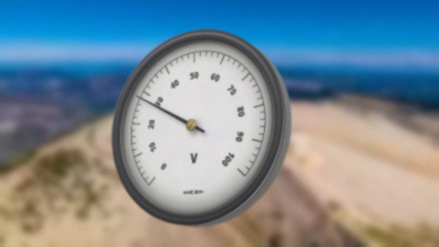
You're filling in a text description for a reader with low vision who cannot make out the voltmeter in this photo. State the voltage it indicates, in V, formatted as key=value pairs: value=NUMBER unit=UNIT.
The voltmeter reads value=28 unit=V
